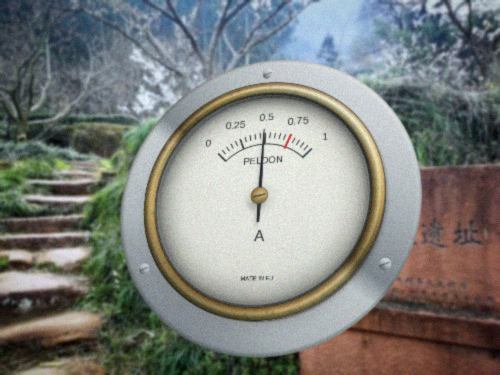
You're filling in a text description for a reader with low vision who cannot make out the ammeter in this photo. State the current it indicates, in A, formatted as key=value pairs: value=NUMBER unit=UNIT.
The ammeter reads value=0.5 unit=A
